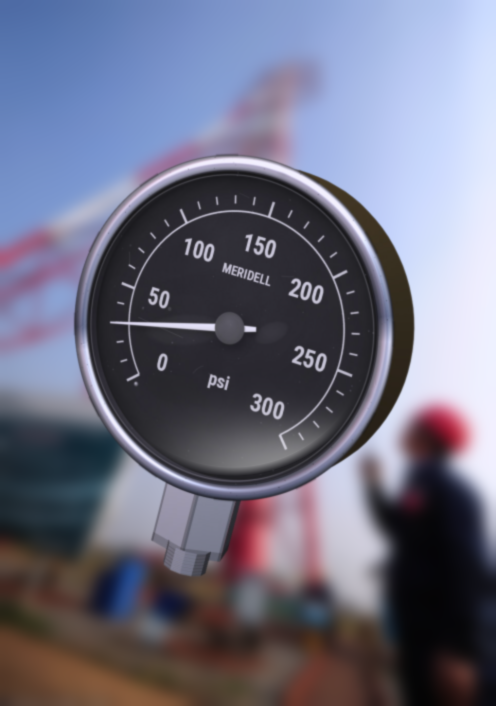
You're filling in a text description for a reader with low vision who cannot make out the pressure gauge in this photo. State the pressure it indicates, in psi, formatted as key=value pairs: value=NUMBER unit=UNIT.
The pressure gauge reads value=30 unit=psi
